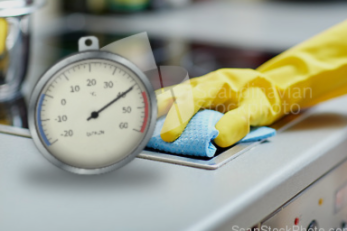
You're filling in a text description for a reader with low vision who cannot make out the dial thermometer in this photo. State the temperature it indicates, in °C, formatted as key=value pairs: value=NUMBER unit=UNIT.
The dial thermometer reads value=40 unit=°C
